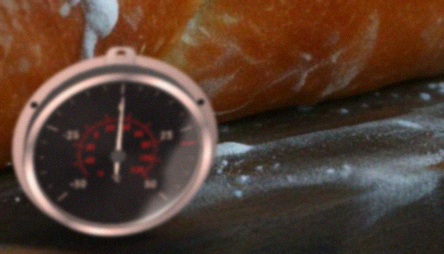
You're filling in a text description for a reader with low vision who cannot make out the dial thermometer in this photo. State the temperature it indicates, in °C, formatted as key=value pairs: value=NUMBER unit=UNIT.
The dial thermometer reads value=0 unit=°C
